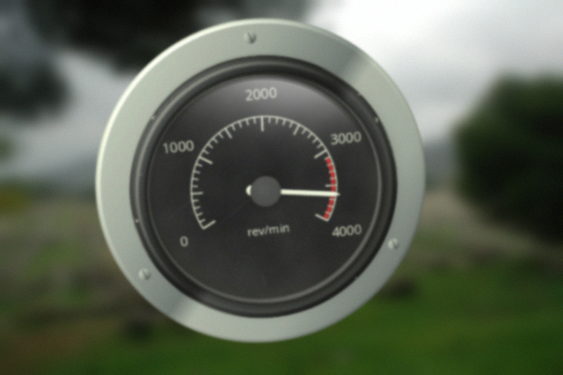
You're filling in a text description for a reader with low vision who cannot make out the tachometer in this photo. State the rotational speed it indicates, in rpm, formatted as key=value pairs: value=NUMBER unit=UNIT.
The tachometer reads value=3600 unit=rpm
